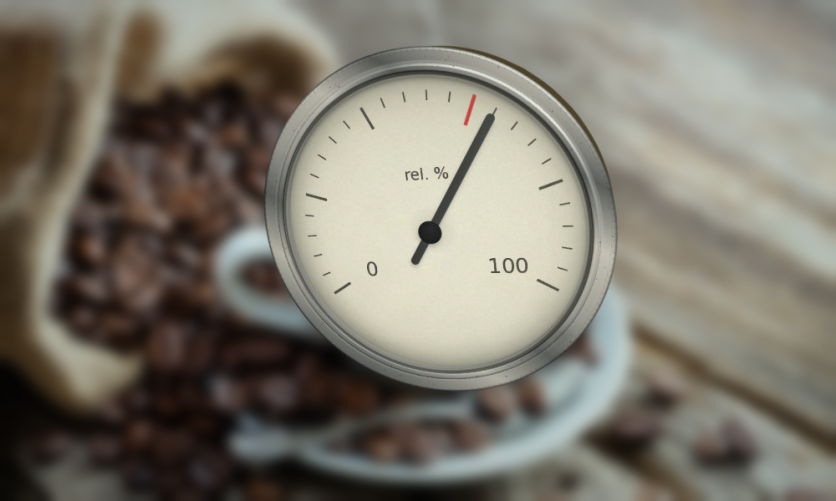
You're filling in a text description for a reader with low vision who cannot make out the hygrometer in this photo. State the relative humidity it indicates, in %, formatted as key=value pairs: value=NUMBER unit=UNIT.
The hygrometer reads value=64 unit=%
